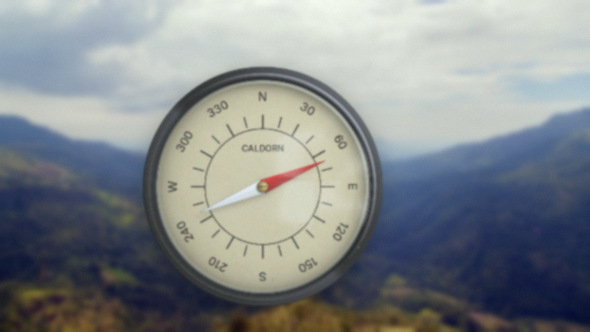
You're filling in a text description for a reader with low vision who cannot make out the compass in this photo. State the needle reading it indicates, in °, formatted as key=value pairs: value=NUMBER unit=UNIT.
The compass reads value=67.5 unit=°
